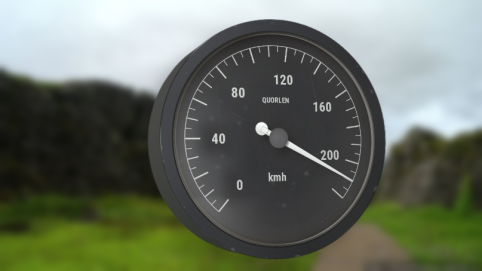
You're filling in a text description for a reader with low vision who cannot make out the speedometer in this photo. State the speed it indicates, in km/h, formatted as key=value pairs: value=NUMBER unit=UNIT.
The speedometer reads value=210 unit=km/h
